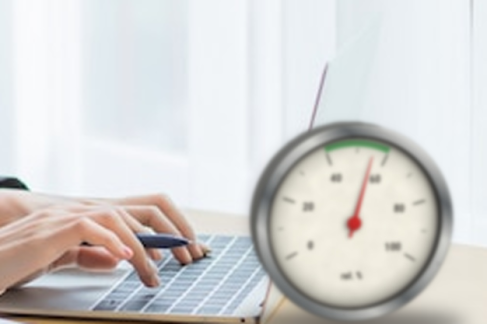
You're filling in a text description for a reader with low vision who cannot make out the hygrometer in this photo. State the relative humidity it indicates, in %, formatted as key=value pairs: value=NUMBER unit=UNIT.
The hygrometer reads value=55 unit=%
